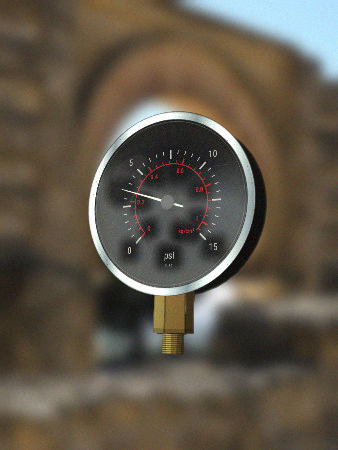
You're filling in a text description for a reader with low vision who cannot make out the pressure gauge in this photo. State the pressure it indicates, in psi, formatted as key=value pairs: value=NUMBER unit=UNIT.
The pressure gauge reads value=3.5 unit=psi
